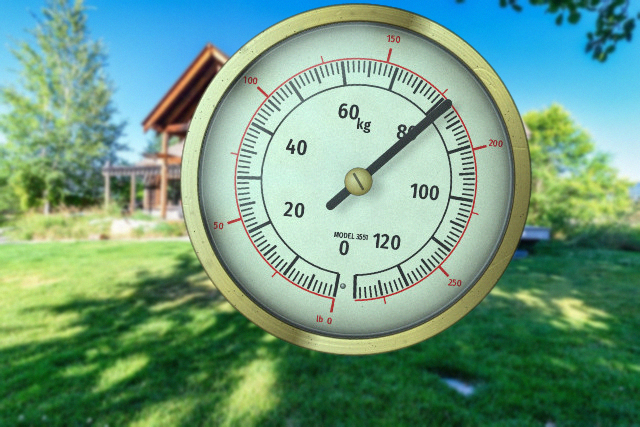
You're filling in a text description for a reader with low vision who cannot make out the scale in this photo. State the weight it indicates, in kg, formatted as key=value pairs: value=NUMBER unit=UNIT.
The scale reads value=81 unit=kg
